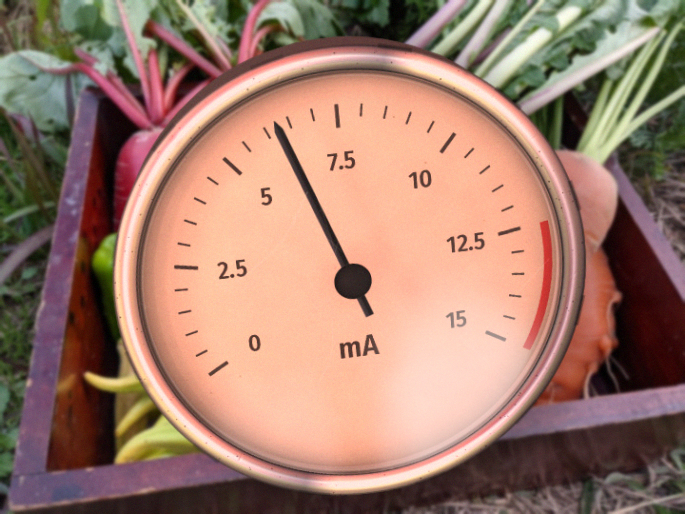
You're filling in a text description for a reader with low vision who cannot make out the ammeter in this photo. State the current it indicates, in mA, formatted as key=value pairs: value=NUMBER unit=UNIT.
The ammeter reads value=6.25 unit=mA
